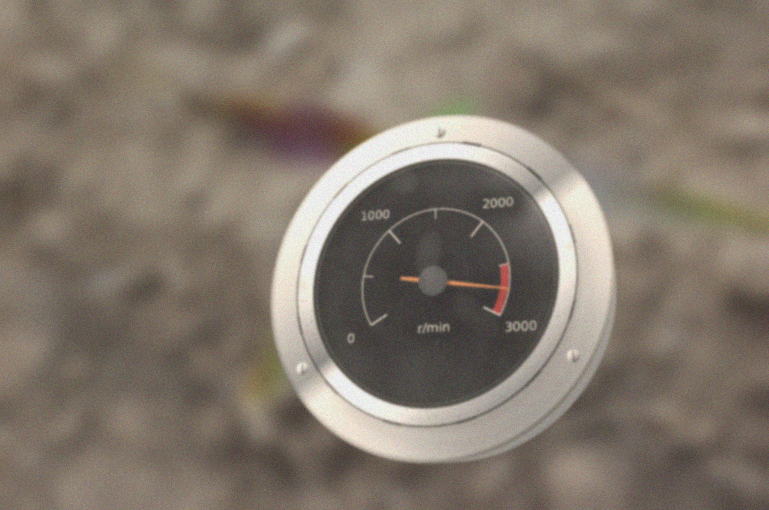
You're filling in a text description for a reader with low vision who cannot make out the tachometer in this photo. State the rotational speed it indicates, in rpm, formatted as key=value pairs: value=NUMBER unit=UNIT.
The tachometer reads value=2750 unit=rpm
